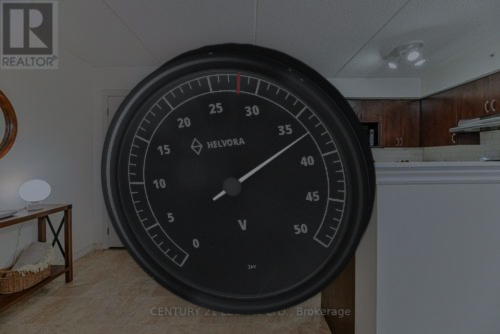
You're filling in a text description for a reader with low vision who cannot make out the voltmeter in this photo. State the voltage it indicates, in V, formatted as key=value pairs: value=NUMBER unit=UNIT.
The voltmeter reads value=37 unit=V
